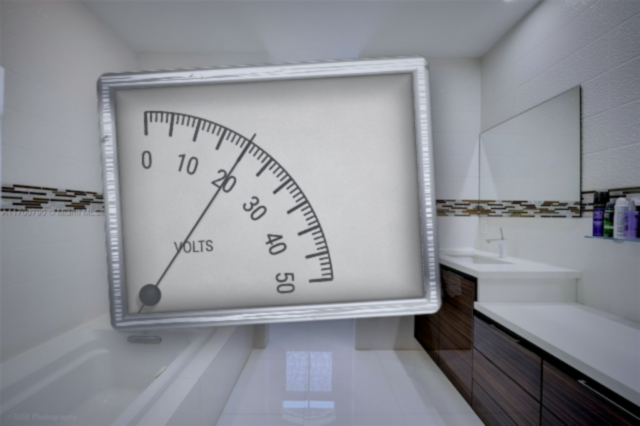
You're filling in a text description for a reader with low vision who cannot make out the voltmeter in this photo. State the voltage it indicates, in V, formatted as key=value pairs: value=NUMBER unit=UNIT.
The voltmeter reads value=20 unit=V
